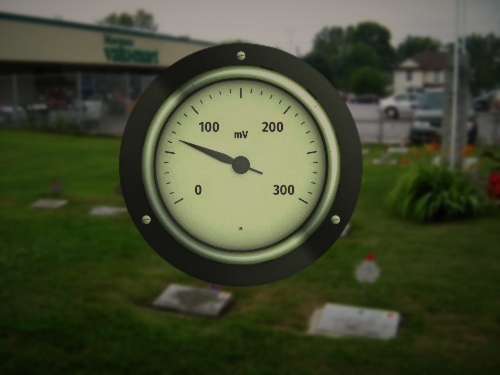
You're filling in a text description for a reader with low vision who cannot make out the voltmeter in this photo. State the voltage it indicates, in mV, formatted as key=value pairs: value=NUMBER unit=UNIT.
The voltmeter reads value=65 unit=mV
